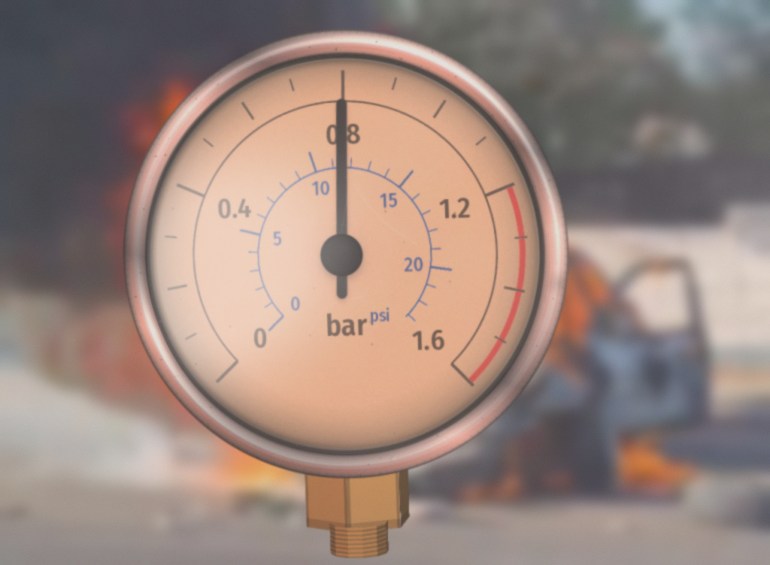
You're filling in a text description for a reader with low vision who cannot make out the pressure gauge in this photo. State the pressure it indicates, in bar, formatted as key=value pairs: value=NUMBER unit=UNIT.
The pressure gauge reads value=0.8 unit=bar
